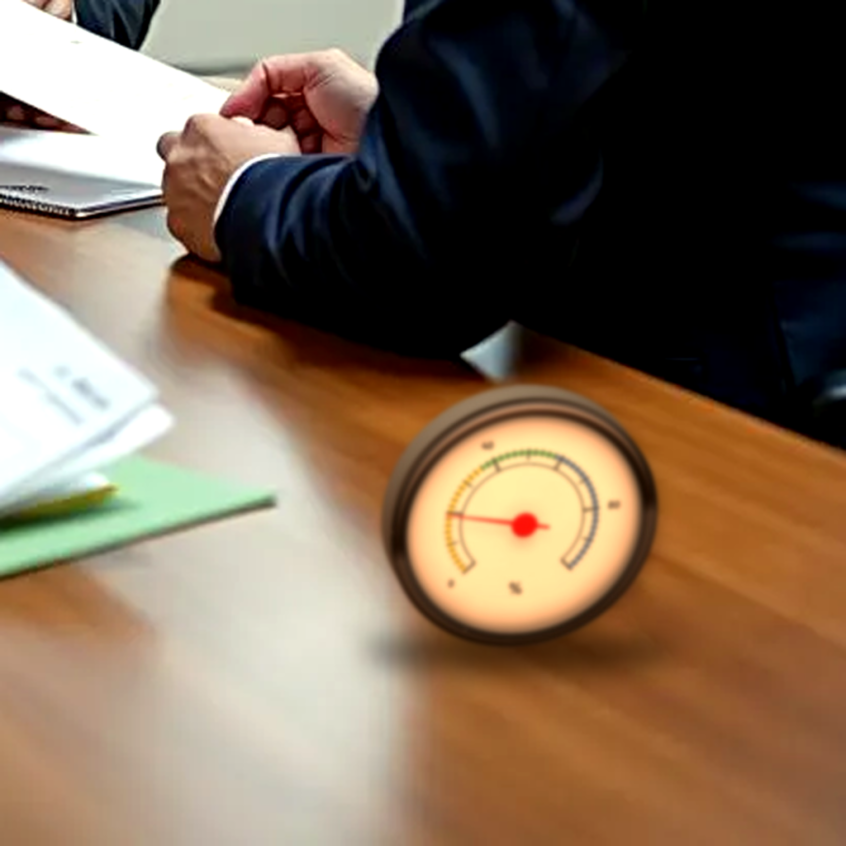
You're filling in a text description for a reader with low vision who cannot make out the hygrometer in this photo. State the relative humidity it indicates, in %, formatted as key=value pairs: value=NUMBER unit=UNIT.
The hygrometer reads value=20 unit=%
